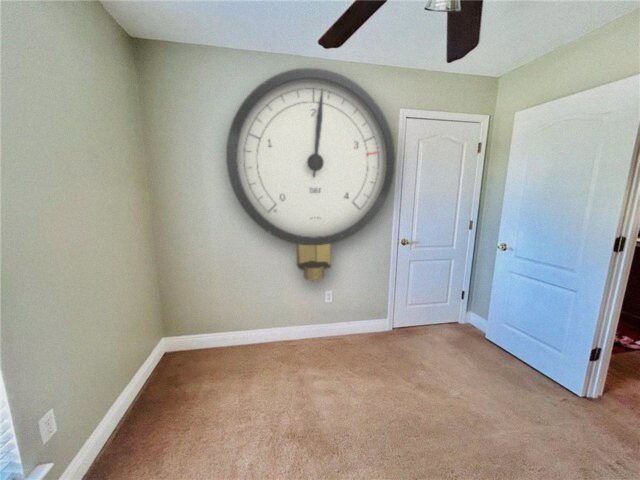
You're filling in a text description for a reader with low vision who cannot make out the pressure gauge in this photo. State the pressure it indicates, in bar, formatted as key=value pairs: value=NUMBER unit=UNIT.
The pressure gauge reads value=2.1 unit=bar
